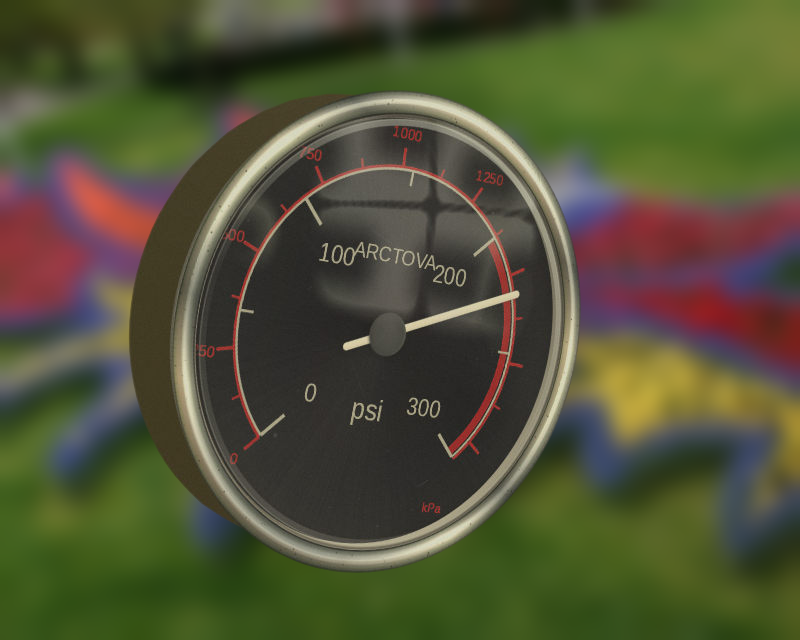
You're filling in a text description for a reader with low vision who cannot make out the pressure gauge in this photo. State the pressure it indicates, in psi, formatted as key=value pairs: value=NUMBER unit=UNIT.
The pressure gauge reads value=225 unit=psi
